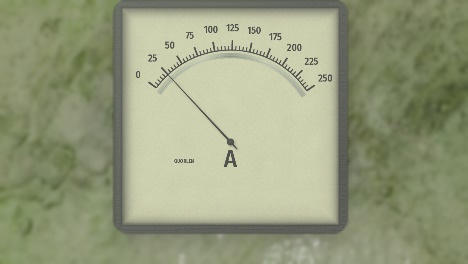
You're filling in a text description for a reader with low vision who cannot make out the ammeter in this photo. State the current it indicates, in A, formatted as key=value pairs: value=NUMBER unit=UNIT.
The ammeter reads value=25 unit=A
